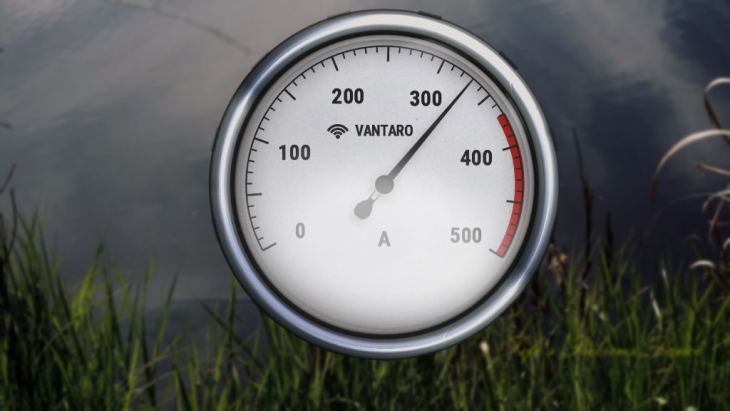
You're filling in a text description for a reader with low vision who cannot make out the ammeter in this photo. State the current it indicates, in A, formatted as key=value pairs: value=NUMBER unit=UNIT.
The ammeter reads value=330 unit=A
